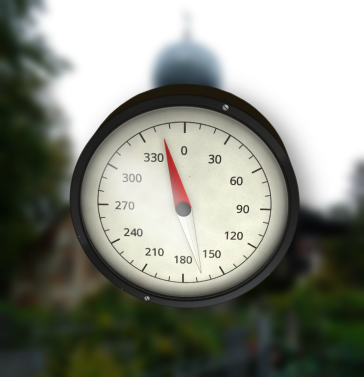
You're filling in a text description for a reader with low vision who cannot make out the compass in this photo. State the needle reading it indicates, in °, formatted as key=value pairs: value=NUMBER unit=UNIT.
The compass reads value=345 unit=°
